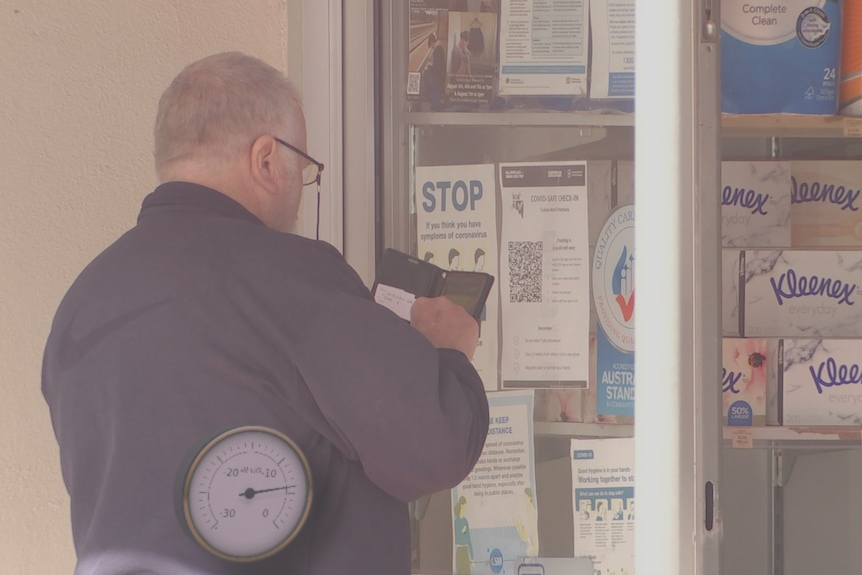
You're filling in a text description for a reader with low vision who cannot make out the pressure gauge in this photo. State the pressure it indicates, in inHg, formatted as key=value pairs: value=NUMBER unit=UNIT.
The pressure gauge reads value=-6 unit=inHg
